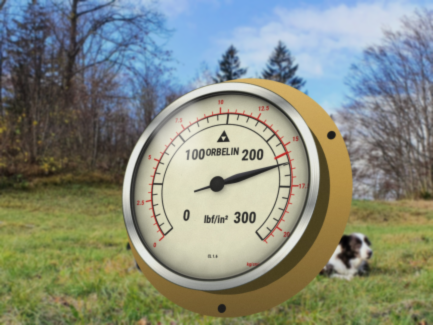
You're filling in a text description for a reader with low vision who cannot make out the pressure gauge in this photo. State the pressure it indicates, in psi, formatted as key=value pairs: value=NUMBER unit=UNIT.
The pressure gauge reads value=230 unit=psi
